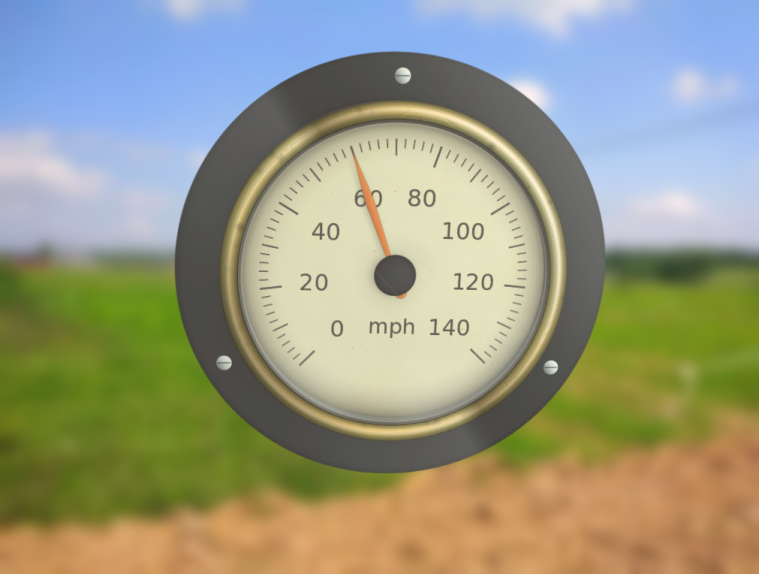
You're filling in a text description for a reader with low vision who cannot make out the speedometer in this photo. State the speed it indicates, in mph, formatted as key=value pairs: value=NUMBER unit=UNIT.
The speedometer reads value=60 unit=mph
